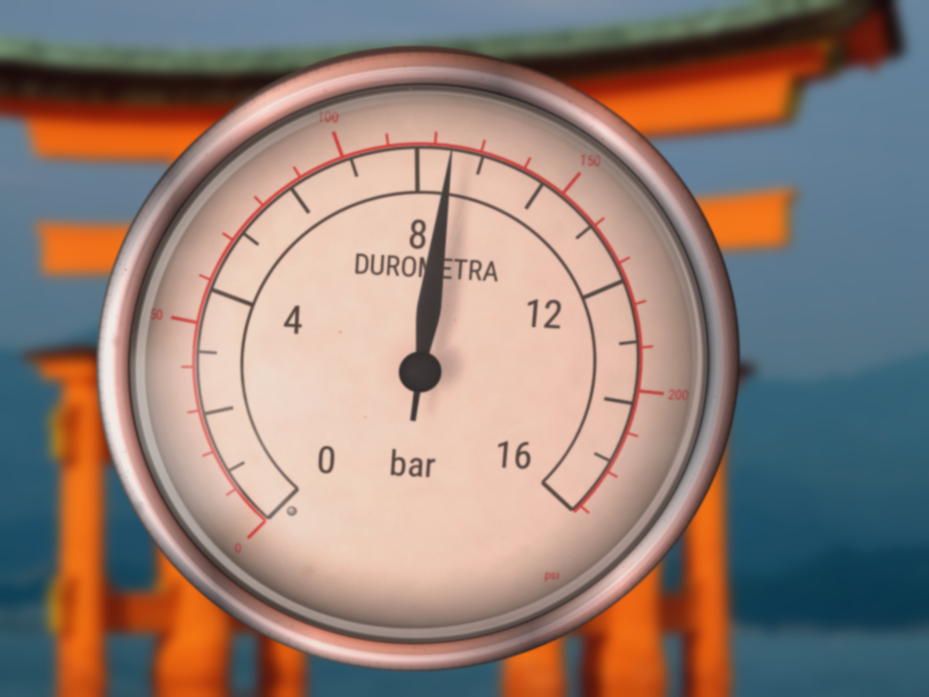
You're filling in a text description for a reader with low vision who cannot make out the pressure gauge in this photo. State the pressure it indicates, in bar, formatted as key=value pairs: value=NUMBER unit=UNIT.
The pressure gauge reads value=8.5 unit=bar
